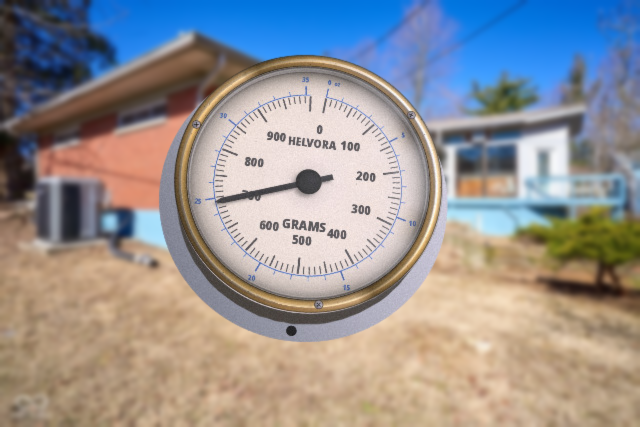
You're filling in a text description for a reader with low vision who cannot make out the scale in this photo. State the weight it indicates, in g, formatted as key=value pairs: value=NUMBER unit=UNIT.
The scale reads value=700 unit=g
